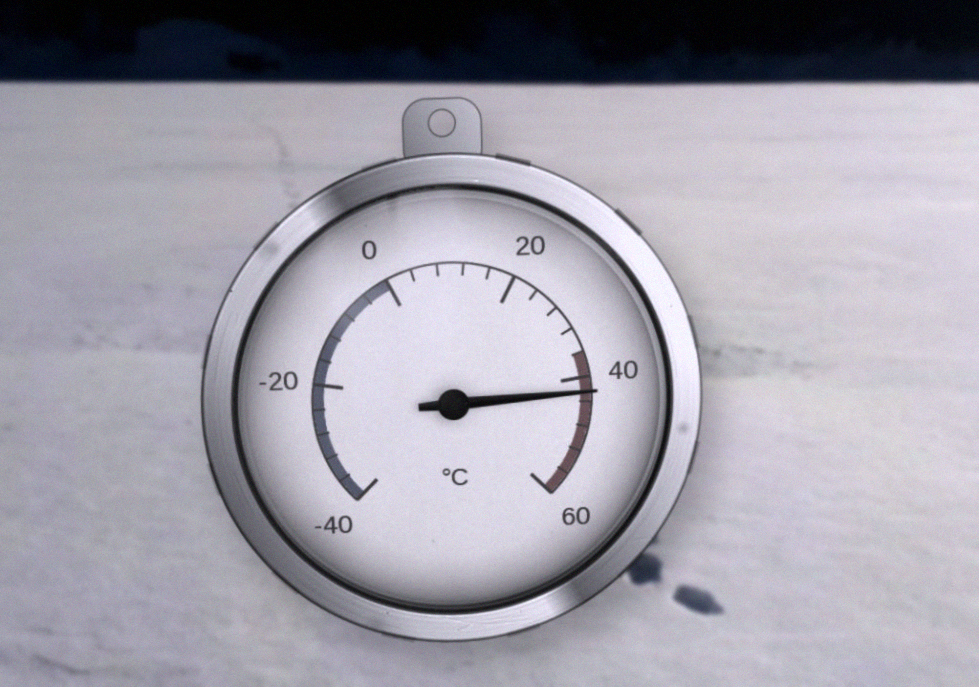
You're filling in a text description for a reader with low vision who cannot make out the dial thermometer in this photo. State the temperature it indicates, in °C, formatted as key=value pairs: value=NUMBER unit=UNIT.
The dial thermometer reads value=42 unit=°C
